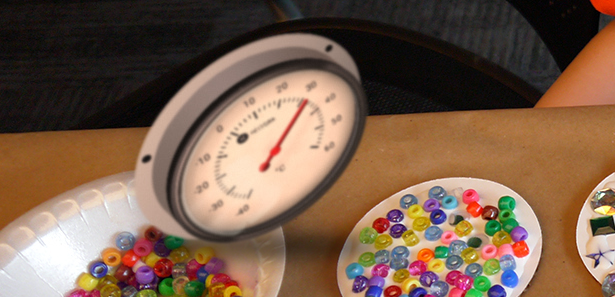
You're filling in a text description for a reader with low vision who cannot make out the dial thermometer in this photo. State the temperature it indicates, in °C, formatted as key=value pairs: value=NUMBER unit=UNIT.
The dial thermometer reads value=30 unit=°C
